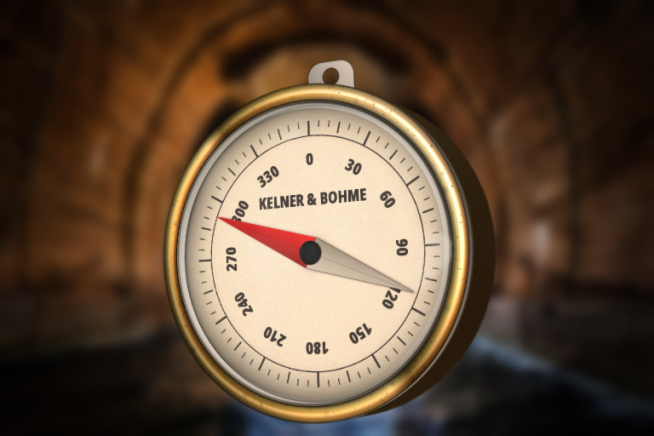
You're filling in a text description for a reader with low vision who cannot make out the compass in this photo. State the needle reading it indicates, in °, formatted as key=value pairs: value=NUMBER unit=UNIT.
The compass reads value=292.5 unit=°
